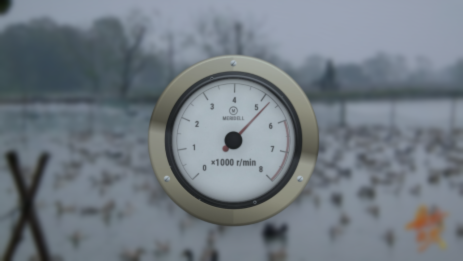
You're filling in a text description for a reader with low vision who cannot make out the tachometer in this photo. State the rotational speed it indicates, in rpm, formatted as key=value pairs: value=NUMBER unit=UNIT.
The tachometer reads value=5250 unit=rpm
